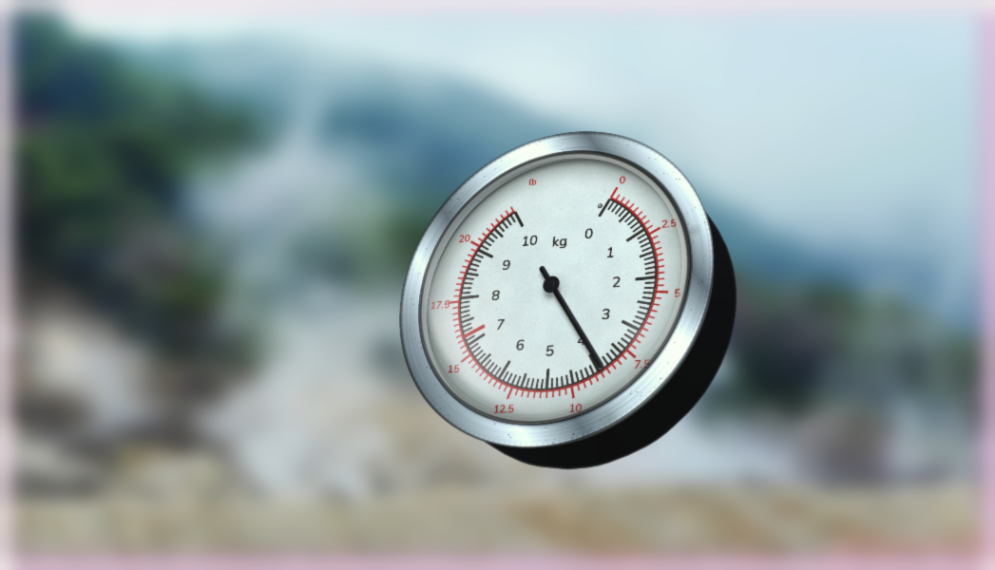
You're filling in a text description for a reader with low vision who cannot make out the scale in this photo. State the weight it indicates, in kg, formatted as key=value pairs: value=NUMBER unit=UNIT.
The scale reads value=3.9 unit=kg
